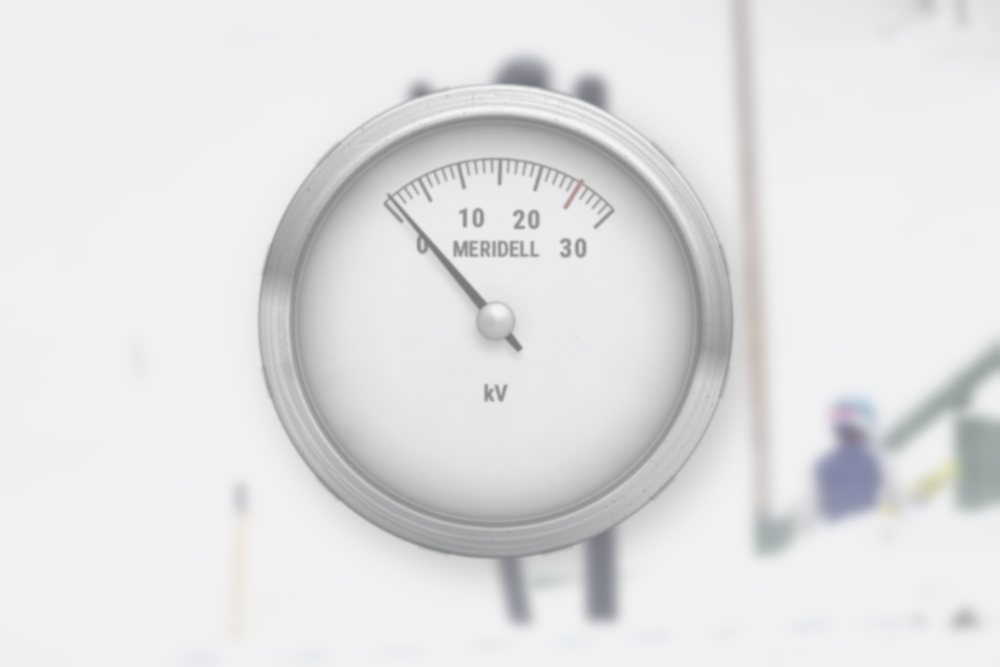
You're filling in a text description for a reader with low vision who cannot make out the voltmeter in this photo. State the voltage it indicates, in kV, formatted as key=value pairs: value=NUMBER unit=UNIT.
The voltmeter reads value=1 unit=kV
